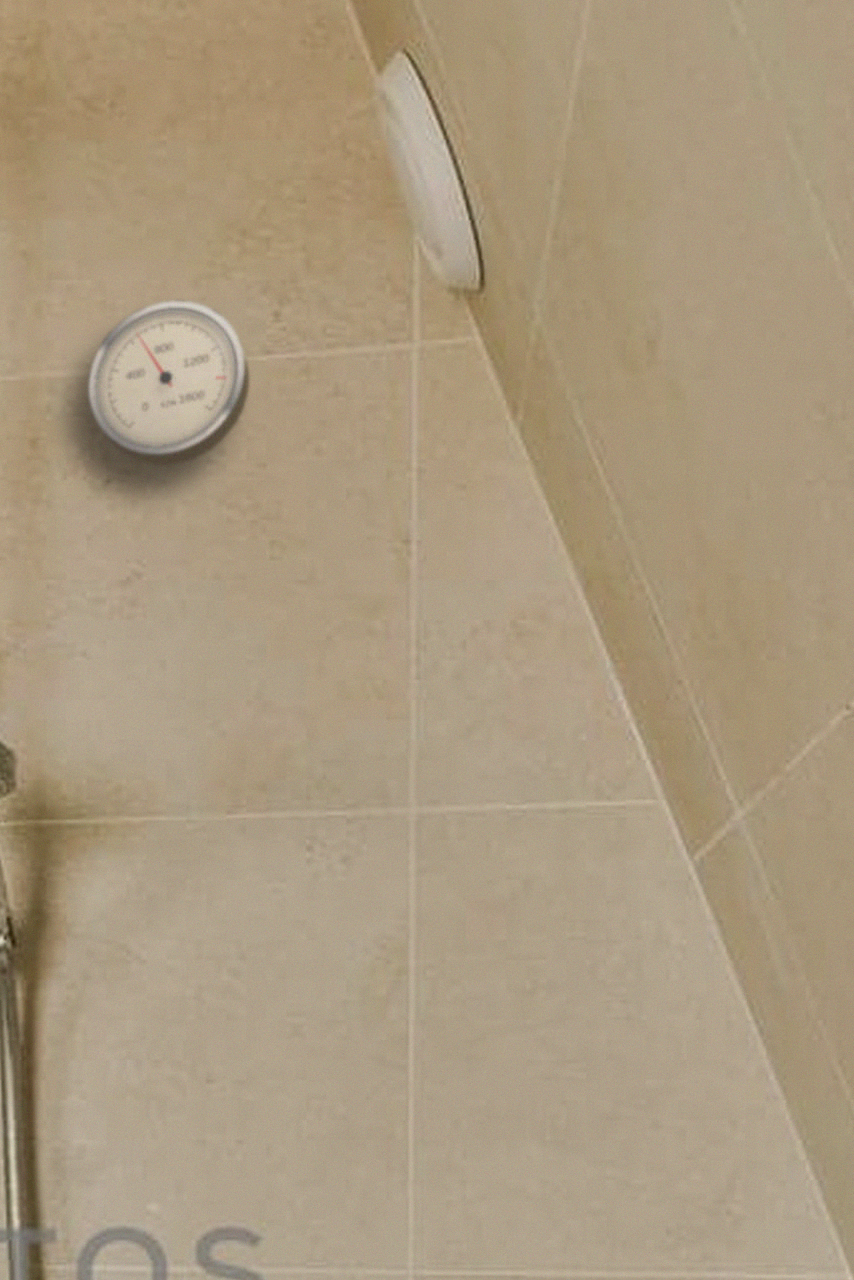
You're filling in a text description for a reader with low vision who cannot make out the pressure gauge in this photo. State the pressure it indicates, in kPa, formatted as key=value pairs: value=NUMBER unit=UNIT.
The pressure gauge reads value=650 unit=kPa
